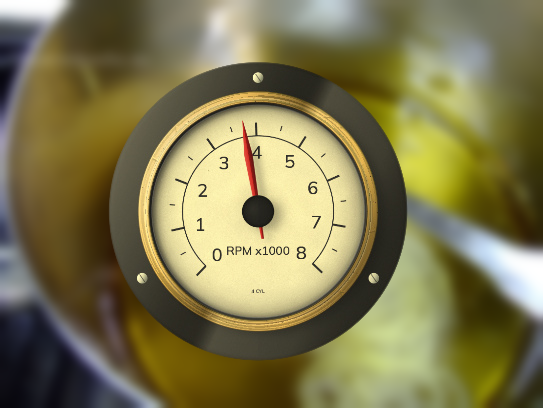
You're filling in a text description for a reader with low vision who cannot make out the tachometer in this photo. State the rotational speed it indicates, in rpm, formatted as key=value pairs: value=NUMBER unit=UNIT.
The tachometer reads value=3750 unit=rpm
